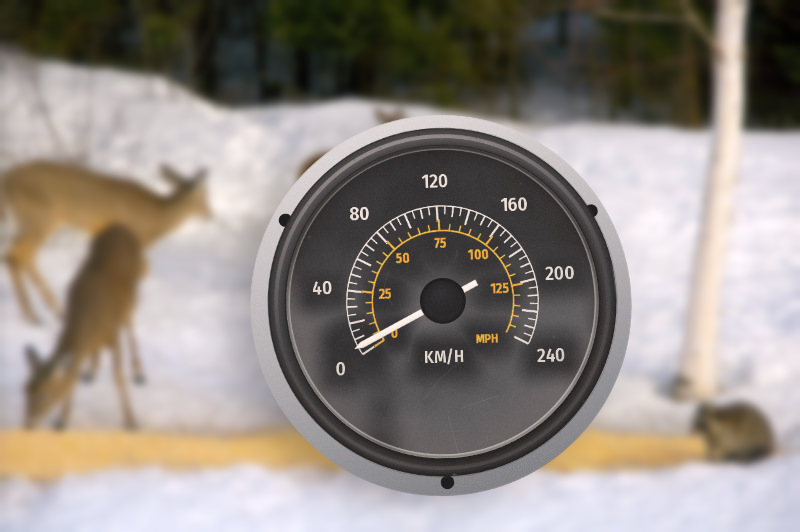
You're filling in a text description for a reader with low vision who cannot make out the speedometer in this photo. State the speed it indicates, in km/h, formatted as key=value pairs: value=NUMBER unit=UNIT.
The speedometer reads value=5 unit=km/h
